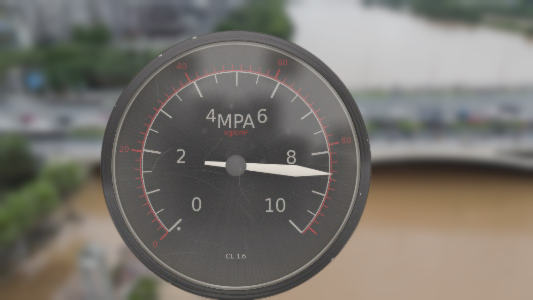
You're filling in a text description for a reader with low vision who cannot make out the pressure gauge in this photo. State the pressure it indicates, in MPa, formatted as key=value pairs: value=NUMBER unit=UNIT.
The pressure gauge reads value=8.5 unit=MPa
